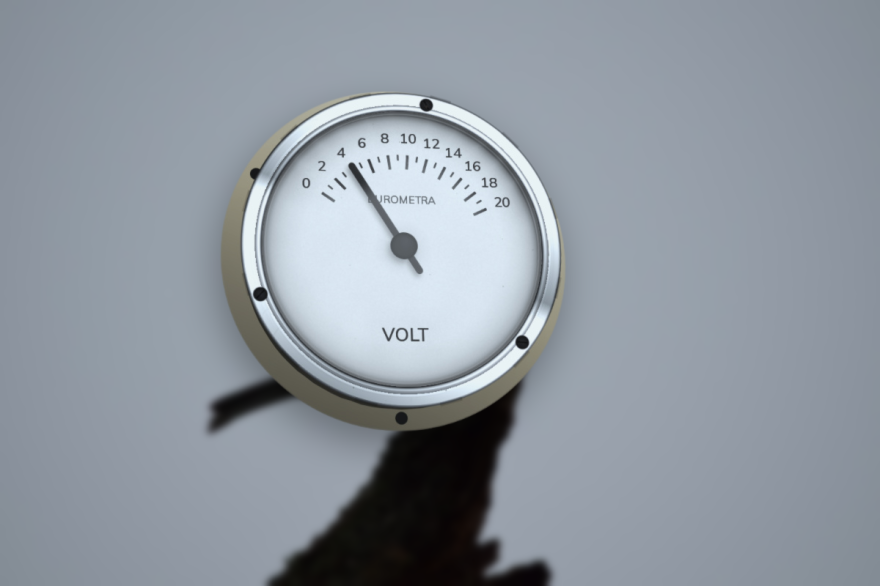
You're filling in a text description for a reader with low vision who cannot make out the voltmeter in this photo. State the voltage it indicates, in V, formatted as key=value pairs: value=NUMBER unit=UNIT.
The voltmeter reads value=4 unit=V
